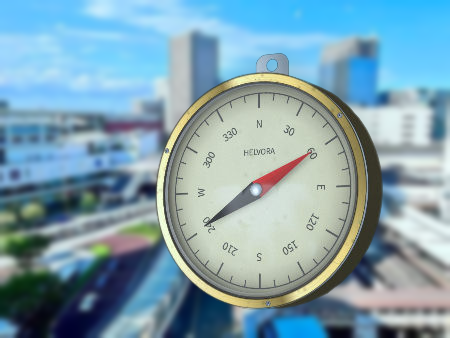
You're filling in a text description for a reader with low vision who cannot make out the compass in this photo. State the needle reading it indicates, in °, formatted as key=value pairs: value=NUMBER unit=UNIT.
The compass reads value=60 unit=°
